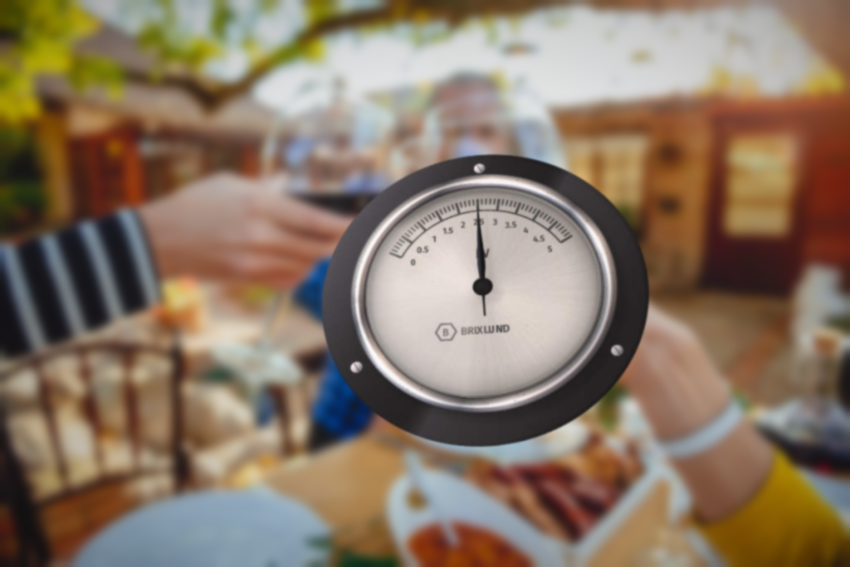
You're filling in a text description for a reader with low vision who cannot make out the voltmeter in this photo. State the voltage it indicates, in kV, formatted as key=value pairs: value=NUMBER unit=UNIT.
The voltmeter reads value=2.5 unit=kV
